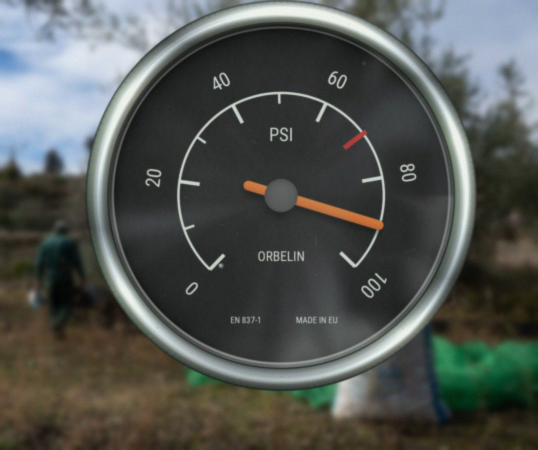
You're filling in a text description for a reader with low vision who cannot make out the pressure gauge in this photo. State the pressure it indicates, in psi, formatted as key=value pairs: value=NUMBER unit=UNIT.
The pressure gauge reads value=90 unit=psi
